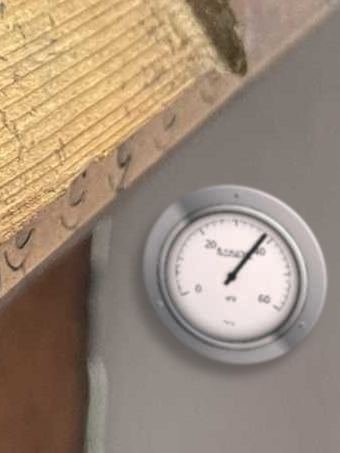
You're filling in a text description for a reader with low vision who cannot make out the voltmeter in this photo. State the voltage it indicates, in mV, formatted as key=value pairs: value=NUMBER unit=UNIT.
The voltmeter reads value=38 unit=mV
